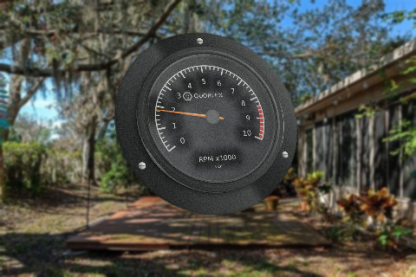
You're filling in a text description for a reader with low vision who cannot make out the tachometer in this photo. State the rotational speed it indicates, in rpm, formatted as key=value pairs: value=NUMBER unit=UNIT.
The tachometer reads value=1800 unit=rpm
